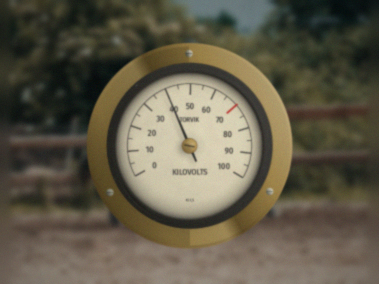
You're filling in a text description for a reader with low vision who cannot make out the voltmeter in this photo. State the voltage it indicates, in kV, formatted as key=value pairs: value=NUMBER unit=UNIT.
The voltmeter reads value=40 unit=kV
